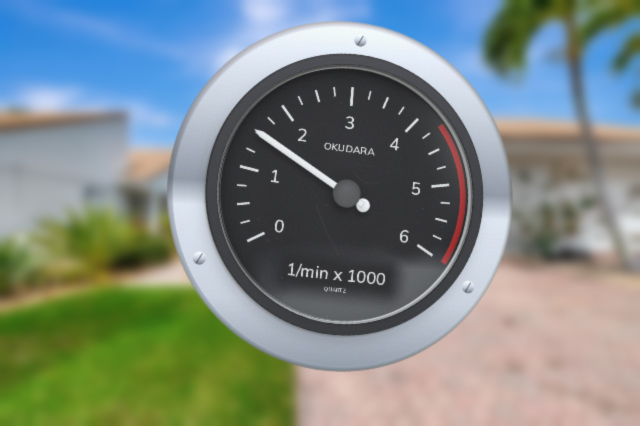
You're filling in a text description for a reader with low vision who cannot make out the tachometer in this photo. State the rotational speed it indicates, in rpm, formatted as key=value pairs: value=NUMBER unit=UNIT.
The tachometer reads value=1500 unit=rpm
